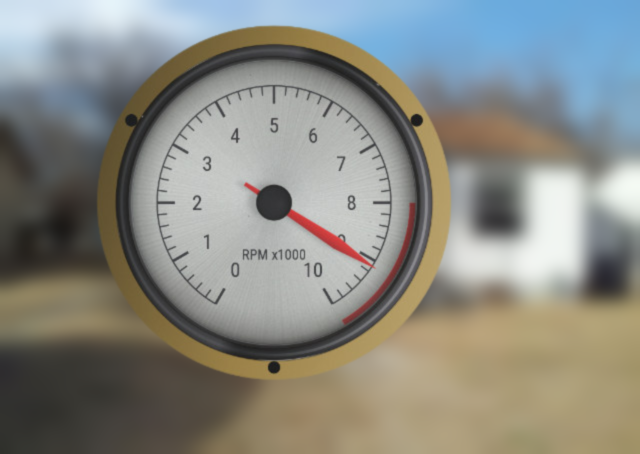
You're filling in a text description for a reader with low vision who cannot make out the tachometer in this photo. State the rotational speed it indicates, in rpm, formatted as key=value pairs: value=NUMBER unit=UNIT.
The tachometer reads value=9100 unit=rpm
